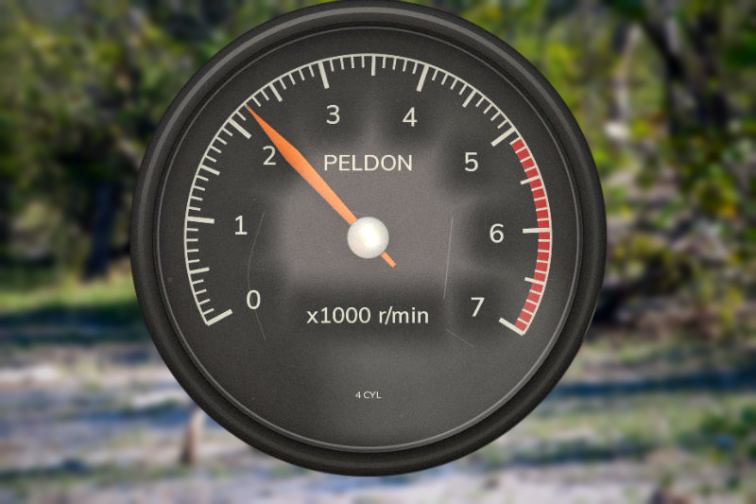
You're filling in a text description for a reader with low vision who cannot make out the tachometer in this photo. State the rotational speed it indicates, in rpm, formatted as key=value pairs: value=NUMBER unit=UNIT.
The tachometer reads value=2200 unit=rpm
